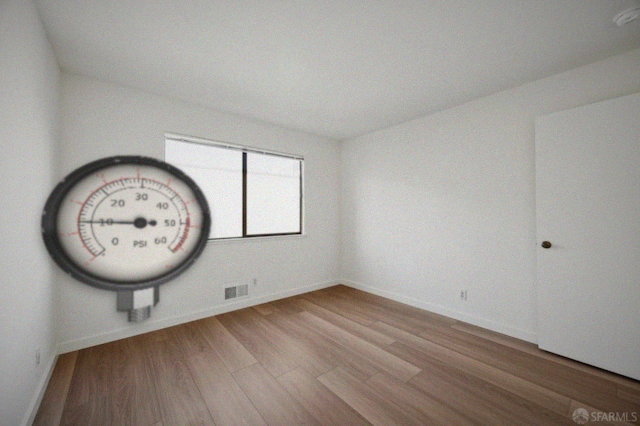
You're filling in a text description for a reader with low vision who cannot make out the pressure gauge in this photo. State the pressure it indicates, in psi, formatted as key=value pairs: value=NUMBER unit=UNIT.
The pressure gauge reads value=10 unit=psi
